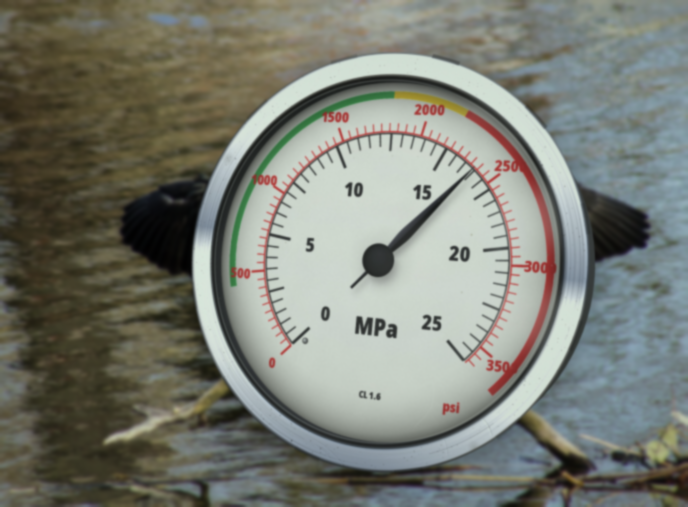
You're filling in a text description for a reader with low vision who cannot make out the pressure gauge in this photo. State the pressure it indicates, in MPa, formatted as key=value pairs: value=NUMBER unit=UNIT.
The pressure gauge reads value=16.5 unit=MPa
